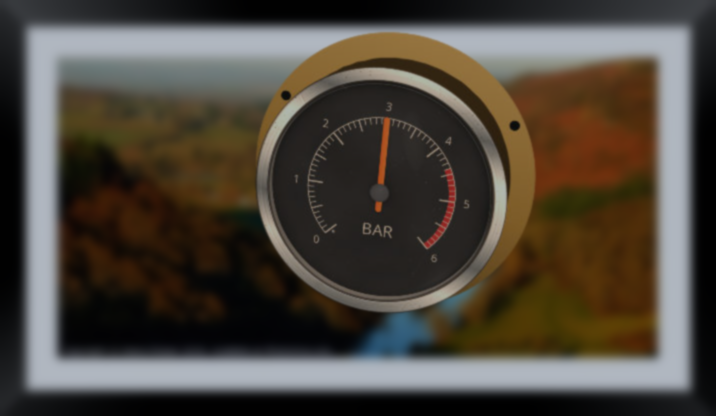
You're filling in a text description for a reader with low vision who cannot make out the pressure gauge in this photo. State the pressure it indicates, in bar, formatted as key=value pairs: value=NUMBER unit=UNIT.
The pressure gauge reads value=3 unit=bar
